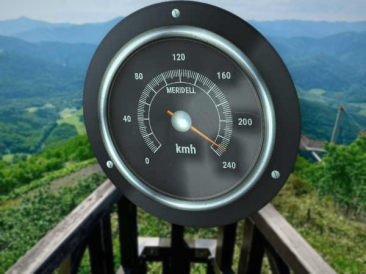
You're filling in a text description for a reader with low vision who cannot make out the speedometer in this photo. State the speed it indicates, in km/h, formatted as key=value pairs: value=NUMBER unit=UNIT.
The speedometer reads value=230 unit=km/h
